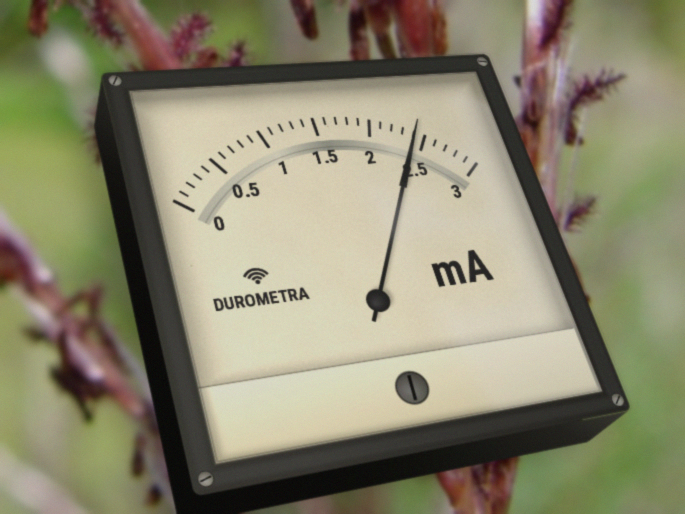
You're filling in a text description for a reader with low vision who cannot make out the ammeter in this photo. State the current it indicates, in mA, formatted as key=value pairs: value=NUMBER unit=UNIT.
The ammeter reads value=2.4 unit=mA
